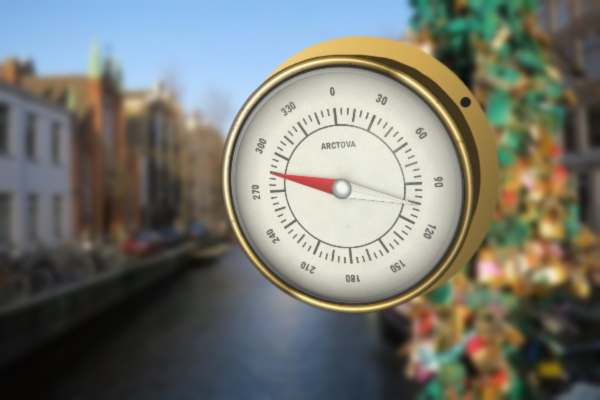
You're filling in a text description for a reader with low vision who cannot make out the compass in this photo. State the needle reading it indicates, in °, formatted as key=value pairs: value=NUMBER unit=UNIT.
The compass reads value=285 unit=°
